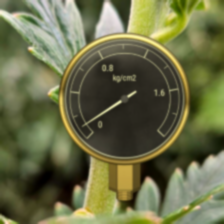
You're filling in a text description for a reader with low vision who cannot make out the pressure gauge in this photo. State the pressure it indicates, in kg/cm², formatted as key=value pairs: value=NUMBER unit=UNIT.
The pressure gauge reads value=0.1 unit=kg/cm²
